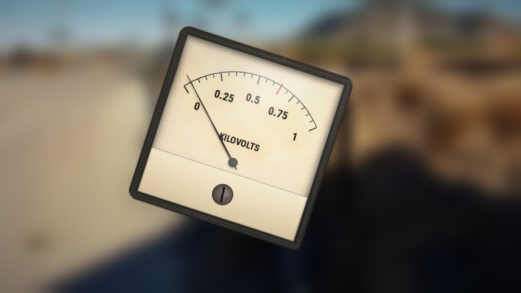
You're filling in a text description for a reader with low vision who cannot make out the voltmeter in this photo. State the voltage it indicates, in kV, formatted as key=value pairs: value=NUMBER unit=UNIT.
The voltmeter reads value=0.05 unit=kV
